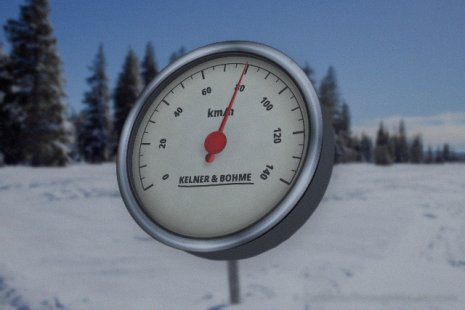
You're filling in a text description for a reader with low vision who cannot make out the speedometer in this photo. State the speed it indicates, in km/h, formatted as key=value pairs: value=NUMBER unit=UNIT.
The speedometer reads value=80 unit=km/h
